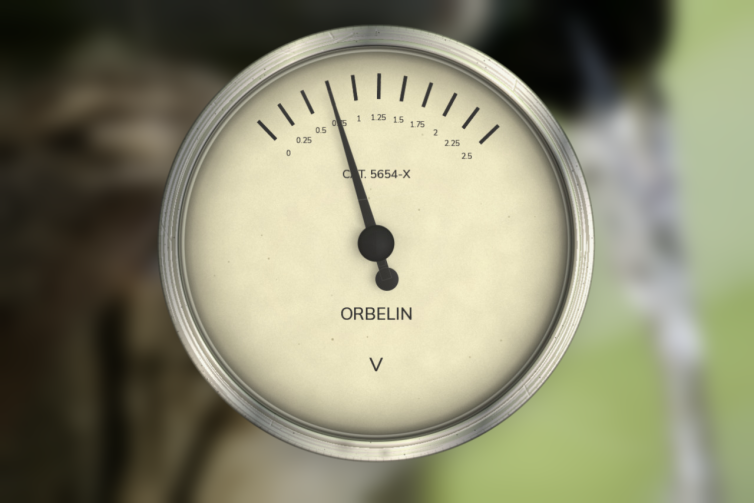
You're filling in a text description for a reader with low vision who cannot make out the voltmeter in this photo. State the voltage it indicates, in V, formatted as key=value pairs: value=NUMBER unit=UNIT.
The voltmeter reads value=0.75 unit=V
